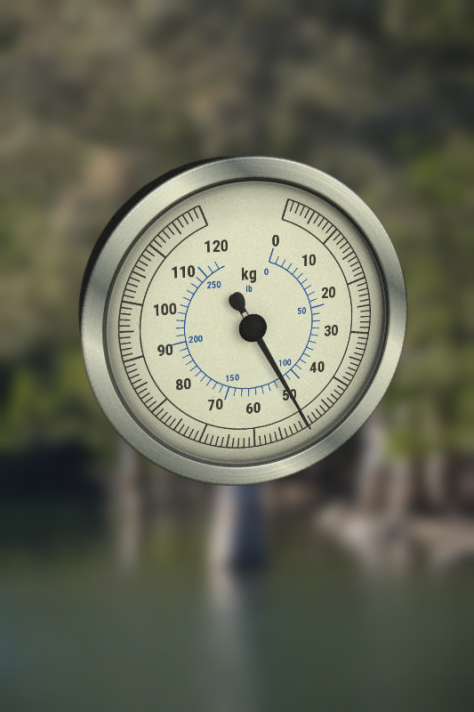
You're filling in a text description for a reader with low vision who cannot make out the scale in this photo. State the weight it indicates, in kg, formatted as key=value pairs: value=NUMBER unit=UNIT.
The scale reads value=50 unit=kg
